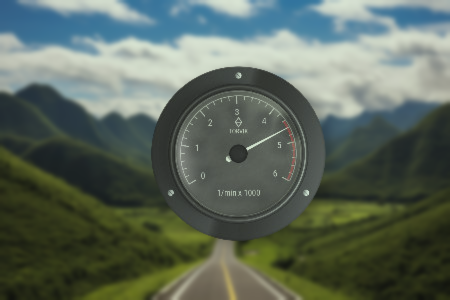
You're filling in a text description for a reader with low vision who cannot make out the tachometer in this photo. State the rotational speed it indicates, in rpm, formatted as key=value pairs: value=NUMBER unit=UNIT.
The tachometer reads value=4600 unit=rpm
